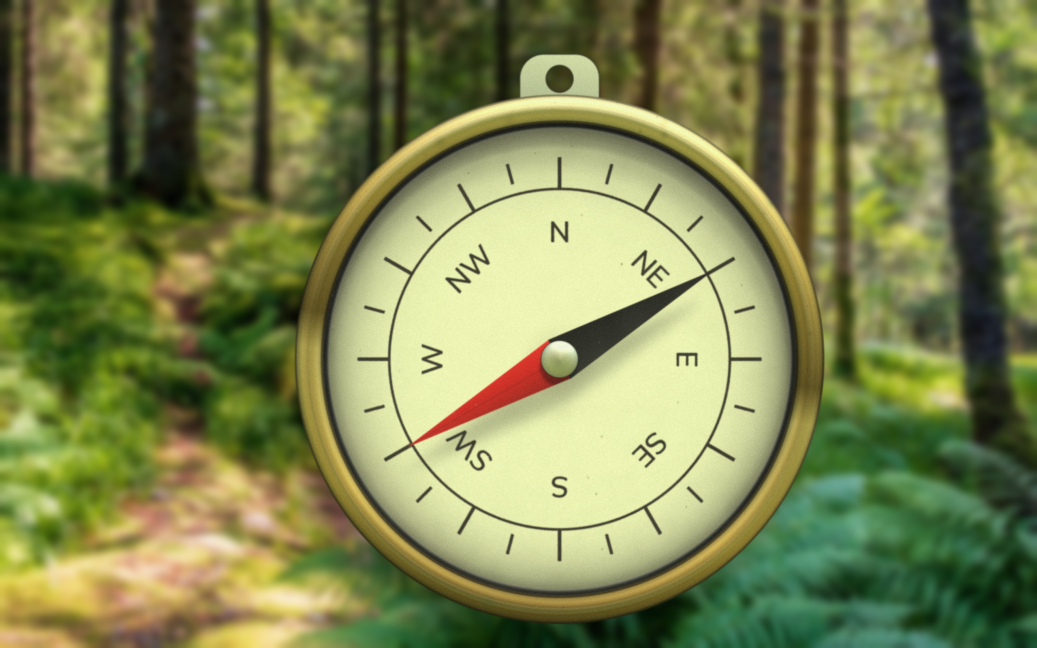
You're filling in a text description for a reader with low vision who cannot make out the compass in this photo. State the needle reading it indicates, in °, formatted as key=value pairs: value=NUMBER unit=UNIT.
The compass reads value=240 unit=°
